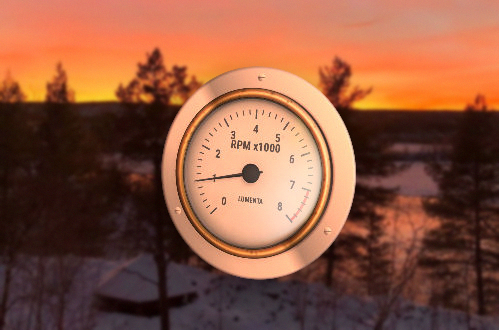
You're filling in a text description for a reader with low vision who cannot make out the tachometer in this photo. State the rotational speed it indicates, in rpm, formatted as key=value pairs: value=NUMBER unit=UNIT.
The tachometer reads value=1000 unit=rpm
